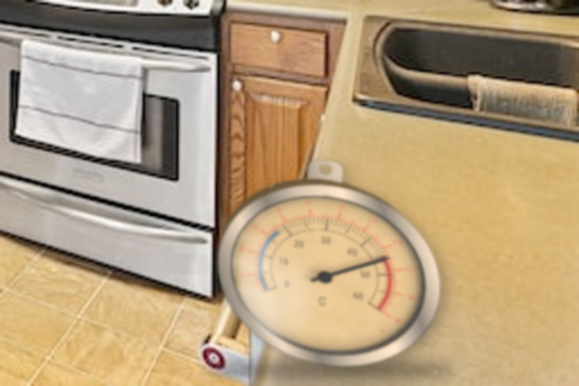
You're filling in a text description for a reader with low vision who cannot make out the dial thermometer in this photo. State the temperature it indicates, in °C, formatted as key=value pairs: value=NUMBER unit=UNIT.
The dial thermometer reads value=45 unit=°C
